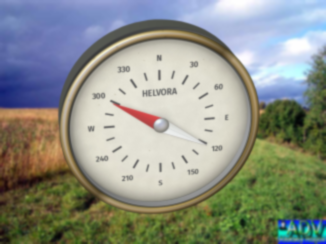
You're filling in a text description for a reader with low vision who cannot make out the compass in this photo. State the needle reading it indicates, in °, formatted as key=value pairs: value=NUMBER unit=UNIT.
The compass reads value=300 unit=°
